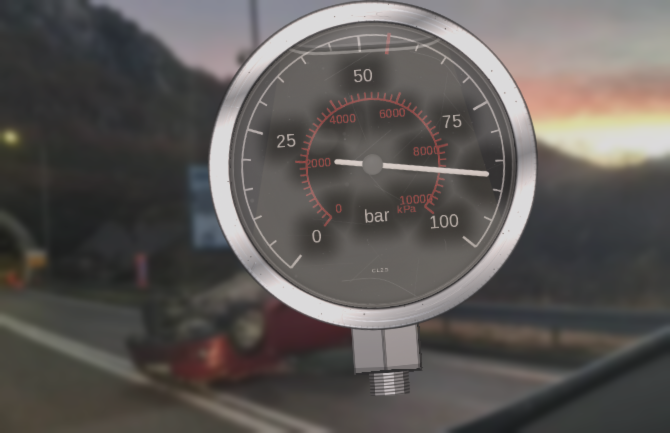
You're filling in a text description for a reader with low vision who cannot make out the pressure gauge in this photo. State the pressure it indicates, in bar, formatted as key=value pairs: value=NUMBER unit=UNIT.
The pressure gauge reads value=87.5 unit=bar
